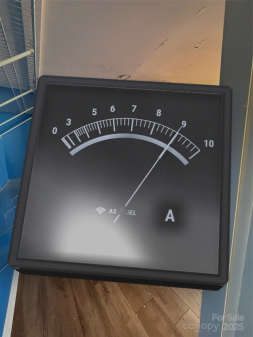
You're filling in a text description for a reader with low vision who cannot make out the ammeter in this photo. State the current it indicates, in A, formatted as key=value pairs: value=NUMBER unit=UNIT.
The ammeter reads value=9 unit=A
